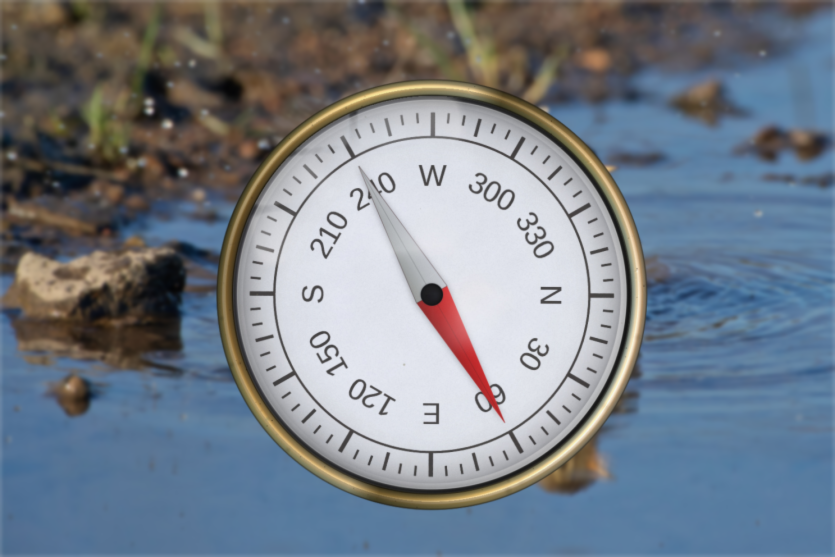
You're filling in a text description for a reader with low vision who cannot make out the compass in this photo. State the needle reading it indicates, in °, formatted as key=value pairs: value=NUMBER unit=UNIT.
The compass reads value=60 unit=°
